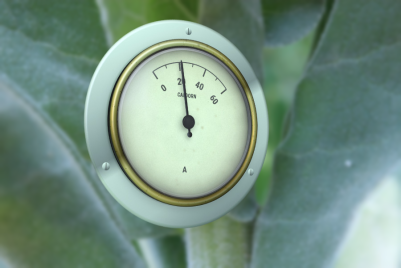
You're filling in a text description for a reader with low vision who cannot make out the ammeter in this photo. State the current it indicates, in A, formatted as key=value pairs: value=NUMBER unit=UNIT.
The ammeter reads value=20 unit=A
